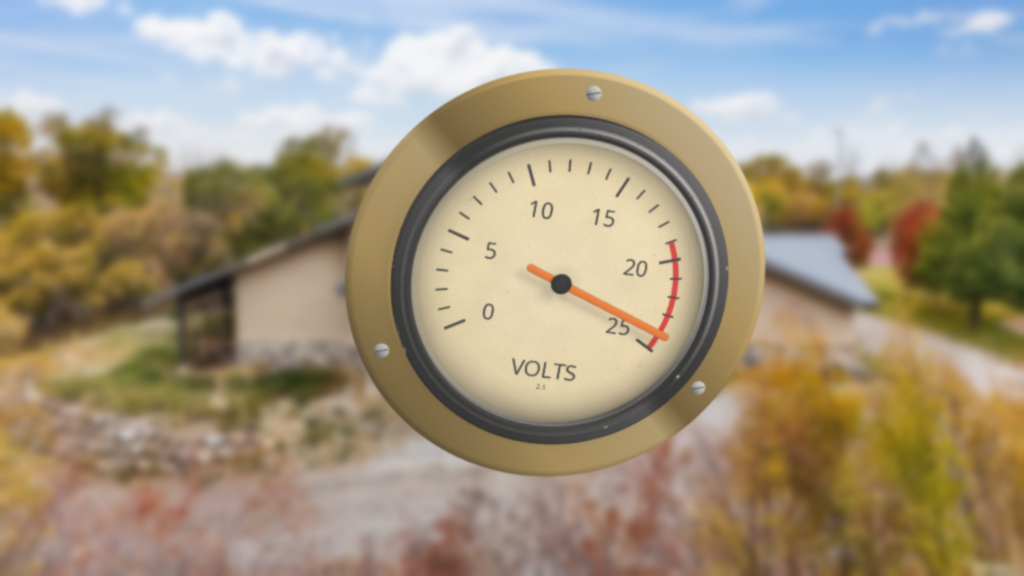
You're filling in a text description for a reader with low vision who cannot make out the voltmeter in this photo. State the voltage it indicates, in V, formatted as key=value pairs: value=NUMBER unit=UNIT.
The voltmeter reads value=24 unit=V
